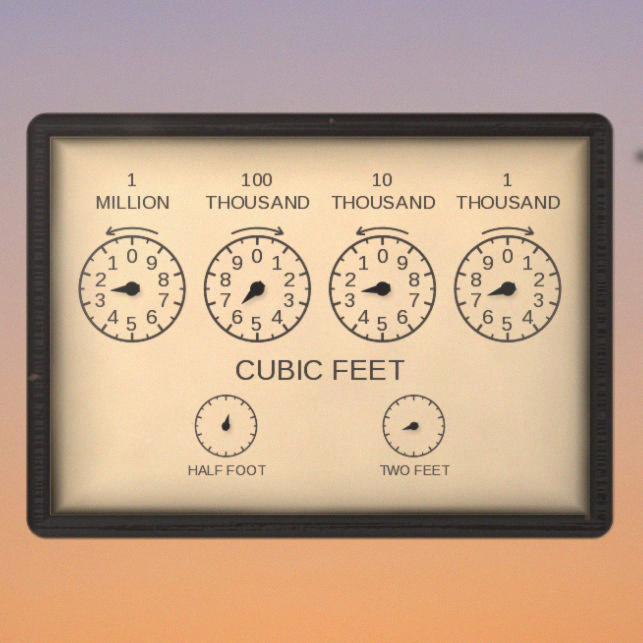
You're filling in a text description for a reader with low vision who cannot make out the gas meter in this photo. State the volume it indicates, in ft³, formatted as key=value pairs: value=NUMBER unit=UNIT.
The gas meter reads value=262700 unit=ft³
